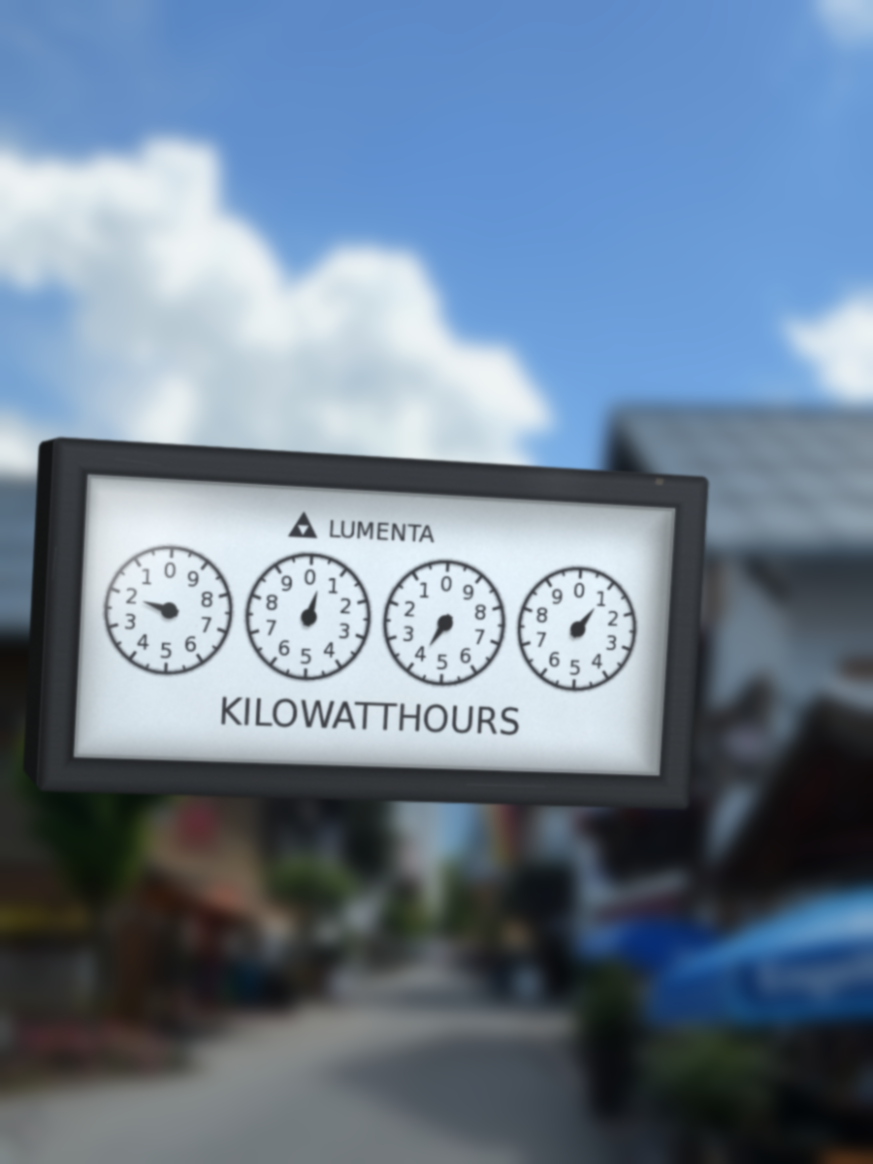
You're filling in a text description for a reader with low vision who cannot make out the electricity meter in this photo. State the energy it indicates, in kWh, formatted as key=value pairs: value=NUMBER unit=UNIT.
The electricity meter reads value=2041 unit=kWh
